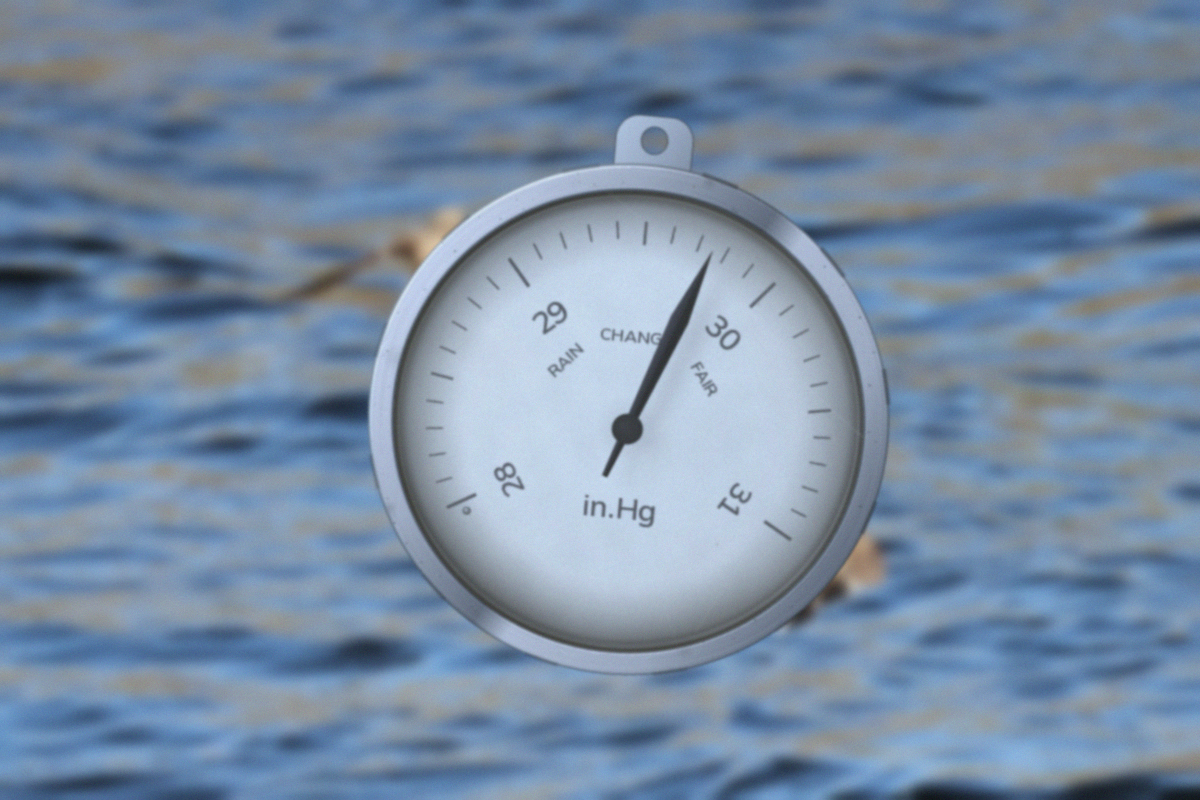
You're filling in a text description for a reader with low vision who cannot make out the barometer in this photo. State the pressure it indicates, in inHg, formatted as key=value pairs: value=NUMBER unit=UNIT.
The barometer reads value=29.75 unit=inHg
